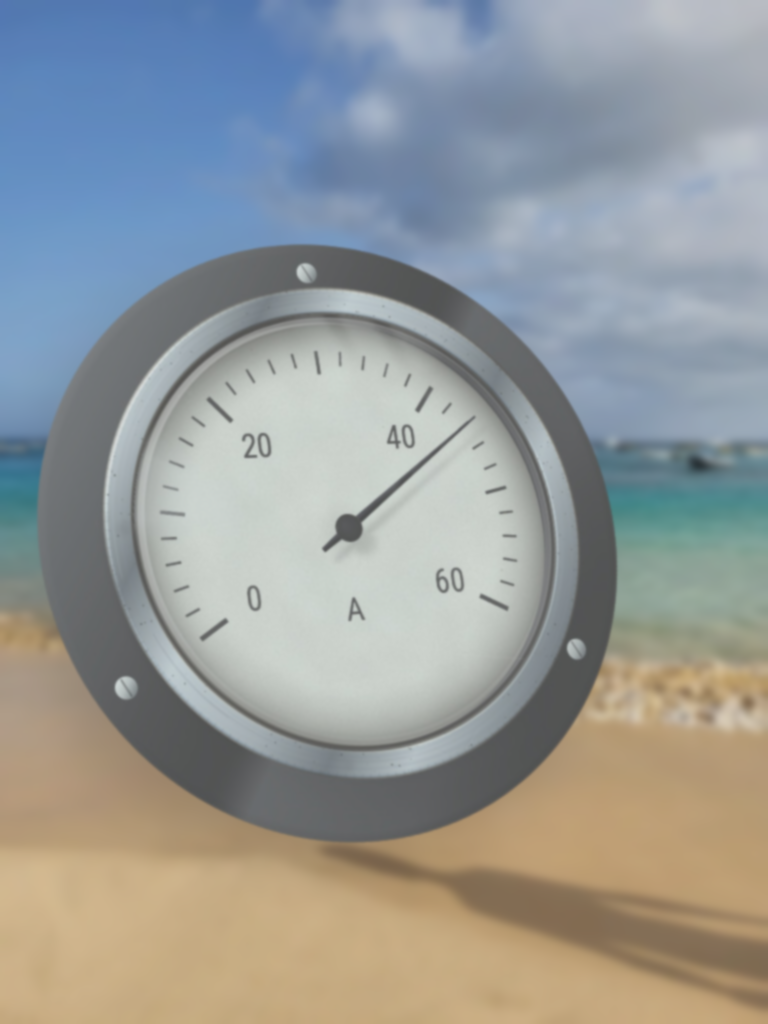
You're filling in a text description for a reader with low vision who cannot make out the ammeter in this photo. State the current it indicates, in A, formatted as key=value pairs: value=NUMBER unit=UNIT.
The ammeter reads value=44 unit=A
